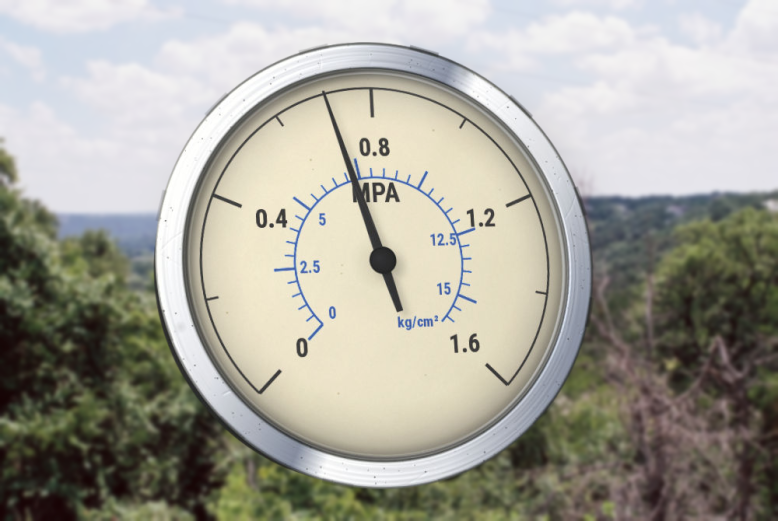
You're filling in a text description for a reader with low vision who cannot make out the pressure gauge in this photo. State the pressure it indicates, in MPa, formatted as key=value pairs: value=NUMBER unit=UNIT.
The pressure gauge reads value=0.7 unit=MPa
